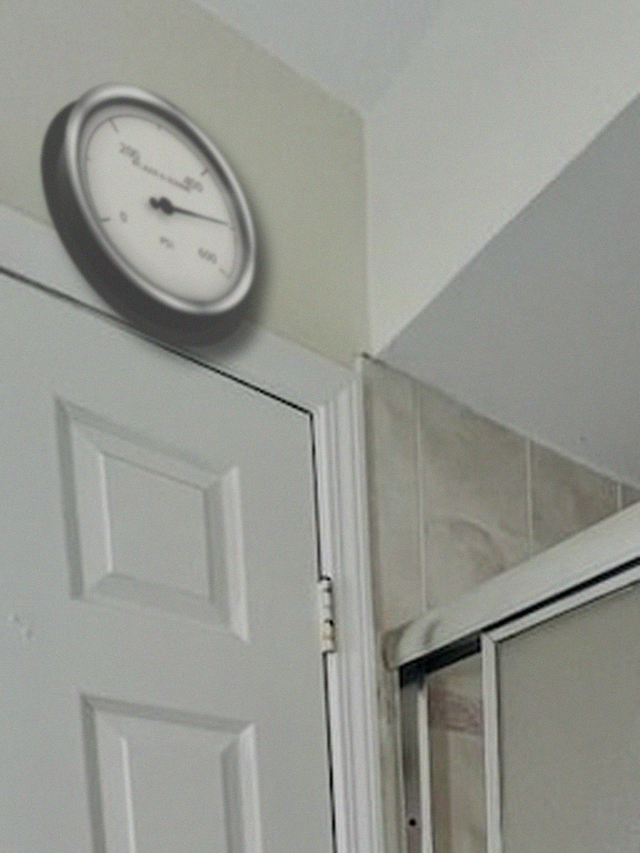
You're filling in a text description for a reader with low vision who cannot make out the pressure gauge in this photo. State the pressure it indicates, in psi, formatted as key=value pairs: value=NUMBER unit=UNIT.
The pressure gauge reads value=500 unit=psi
